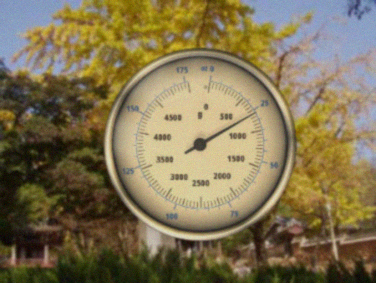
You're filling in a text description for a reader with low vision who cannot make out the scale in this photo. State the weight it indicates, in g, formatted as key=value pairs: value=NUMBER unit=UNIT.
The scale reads value=750 unit=g
